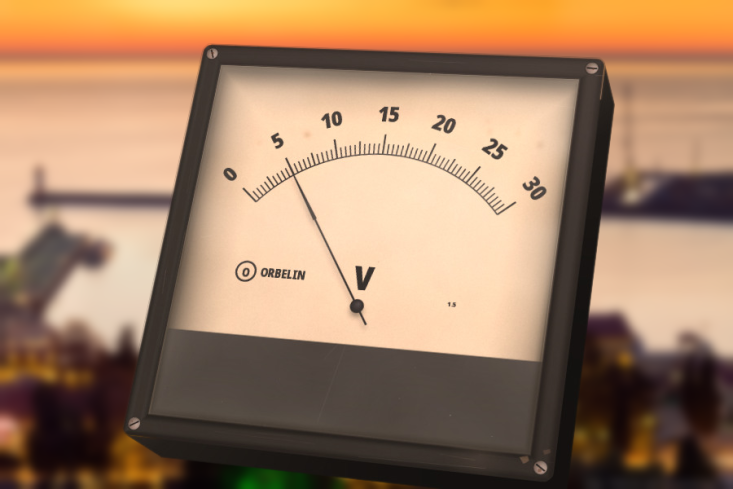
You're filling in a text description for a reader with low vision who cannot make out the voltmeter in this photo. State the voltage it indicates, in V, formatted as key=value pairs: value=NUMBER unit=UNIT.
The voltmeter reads value=5 unit=V
